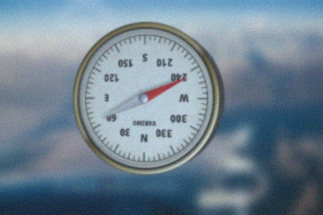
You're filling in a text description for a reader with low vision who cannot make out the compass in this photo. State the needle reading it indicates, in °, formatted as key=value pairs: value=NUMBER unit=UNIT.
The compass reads value=245 unit=°
